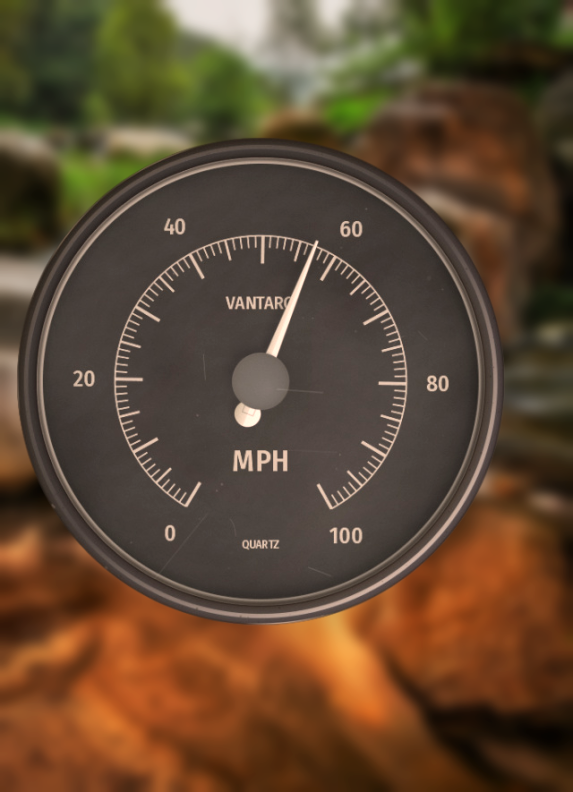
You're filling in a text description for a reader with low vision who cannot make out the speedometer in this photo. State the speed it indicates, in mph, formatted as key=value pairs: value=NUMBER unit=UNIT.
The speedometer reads value=57 unit=mph
